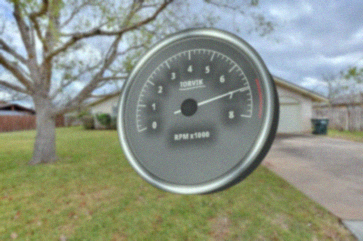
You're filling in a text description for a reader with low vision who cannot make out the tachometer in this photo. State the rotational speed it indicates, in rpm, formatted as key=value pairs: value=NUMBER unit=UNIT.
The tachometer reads value=7000 unit=rpm
